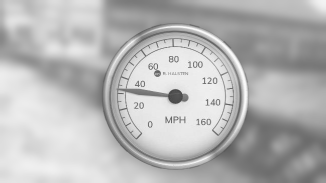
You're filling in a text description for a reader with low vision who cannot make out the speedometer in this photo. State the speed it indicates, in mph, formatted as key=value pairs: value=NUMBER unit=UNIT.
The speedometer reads value=32.5 unit=mph
